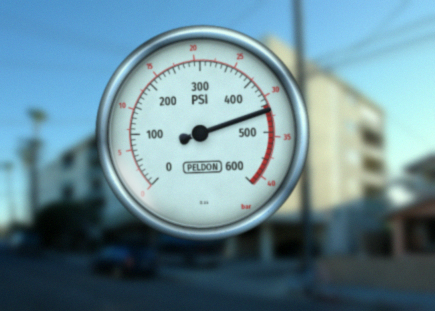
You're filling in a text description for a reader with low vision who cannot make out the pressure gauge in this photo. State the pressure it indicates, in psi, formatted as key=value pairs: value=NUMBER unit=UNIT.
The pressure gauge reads value=460 unit=psi
